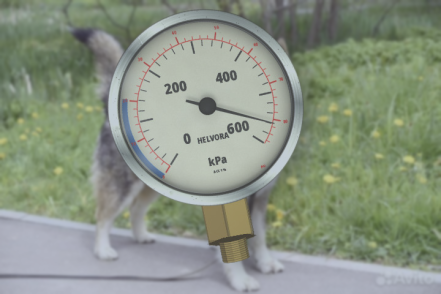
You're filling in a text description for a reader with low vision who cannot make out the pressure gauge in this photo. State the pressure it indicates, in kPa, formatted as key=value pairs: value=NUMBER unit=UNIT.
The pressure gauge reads value=560 unit=kPa
